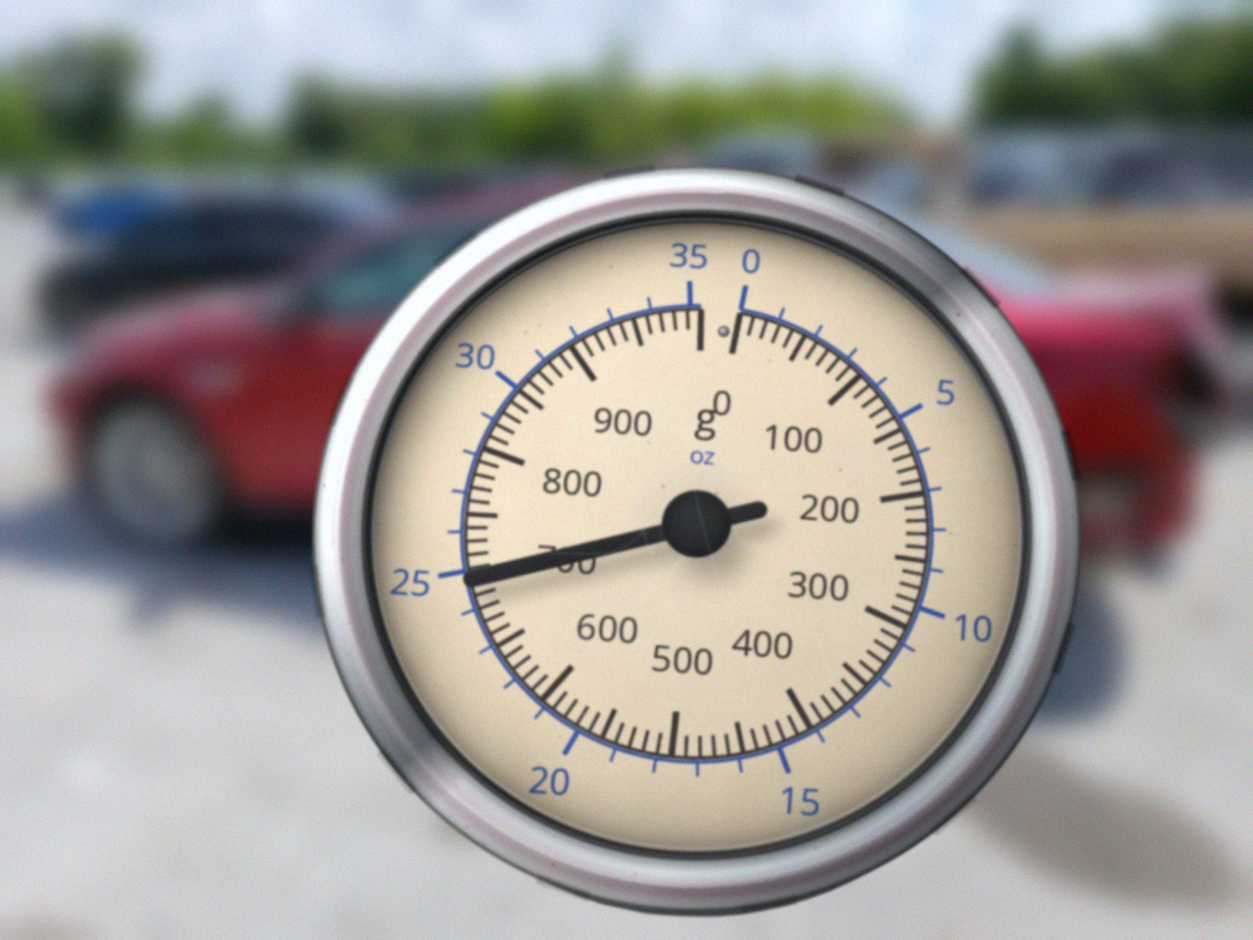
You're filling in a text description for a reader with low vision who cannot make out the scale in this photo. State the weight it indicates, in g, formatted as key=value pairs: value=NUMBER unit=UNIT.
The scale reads value=700 unit=g
